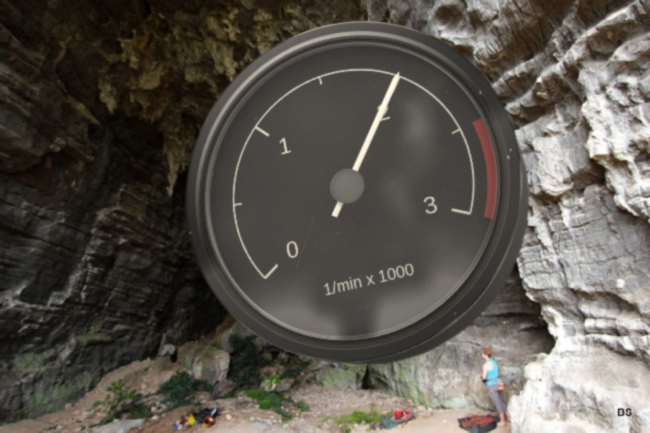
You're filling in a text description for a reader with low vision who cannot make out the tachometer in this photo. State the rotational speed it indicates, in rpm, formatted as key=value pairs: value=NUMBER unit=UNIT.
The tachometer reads value=2000 unit=rpm
